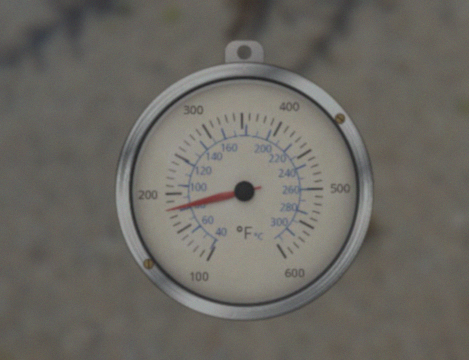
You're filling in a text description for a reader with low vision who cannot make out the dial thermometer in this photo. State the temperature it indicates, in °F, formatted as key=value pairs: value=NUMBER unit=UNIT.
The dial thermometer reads value=180 unit=°F
